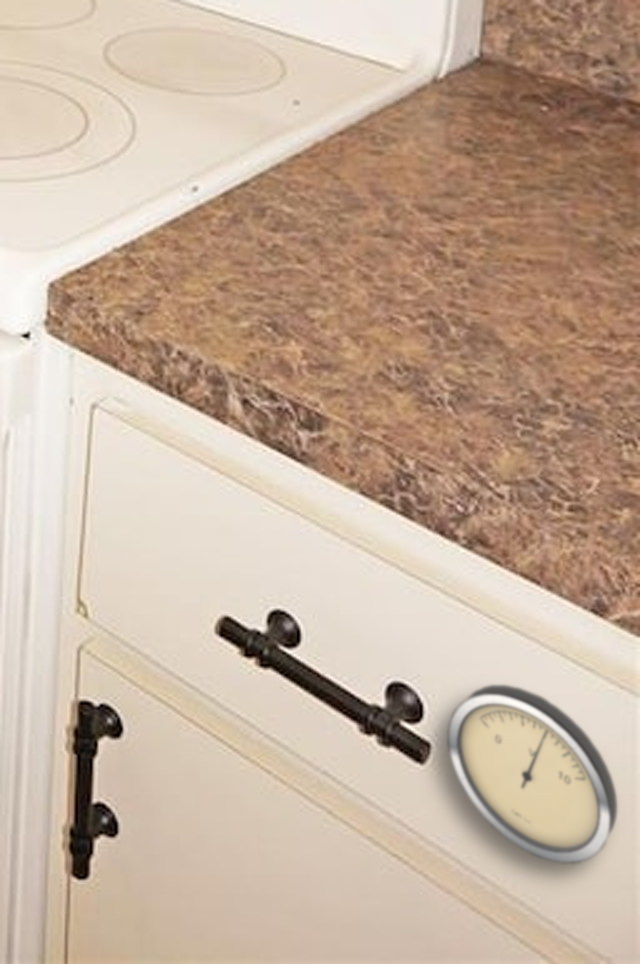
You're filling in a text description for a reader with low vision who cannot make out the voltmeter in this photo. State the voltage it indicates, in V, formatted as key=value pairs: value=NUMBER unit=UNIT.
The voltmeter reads value=6 unit=V
